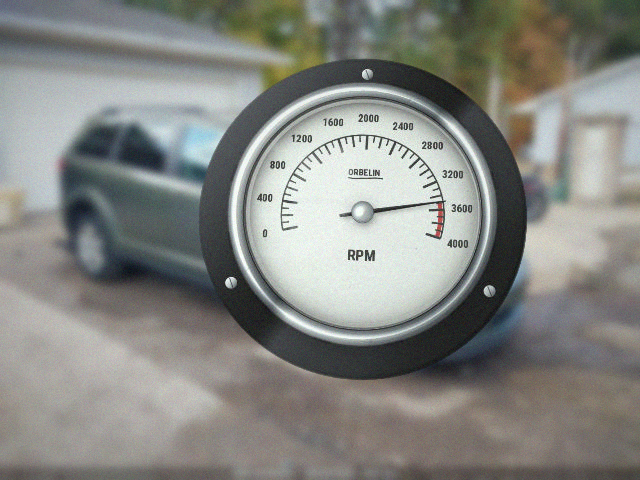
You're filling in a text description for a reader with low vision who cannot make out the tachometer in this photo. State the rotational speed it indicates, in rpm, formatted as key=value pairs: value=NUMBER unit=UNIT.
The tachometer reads value=3500 unit=rpm
